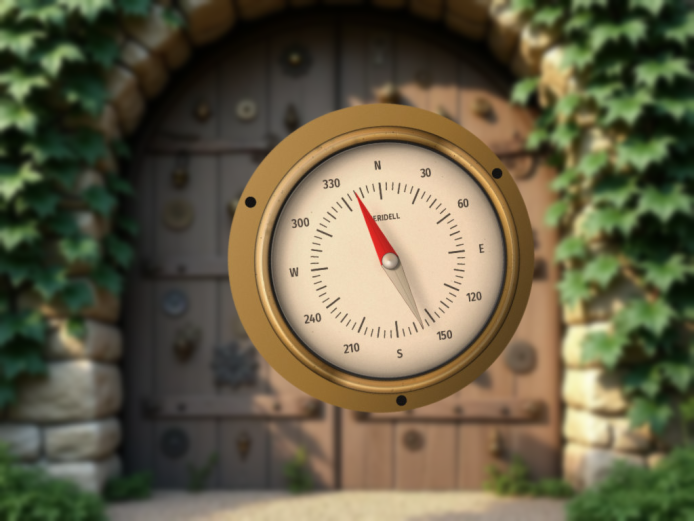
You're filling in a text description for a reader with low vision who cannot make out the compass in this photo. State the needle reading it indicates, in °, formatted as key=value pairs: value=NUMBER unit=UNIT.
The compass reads value=340 unit=°
